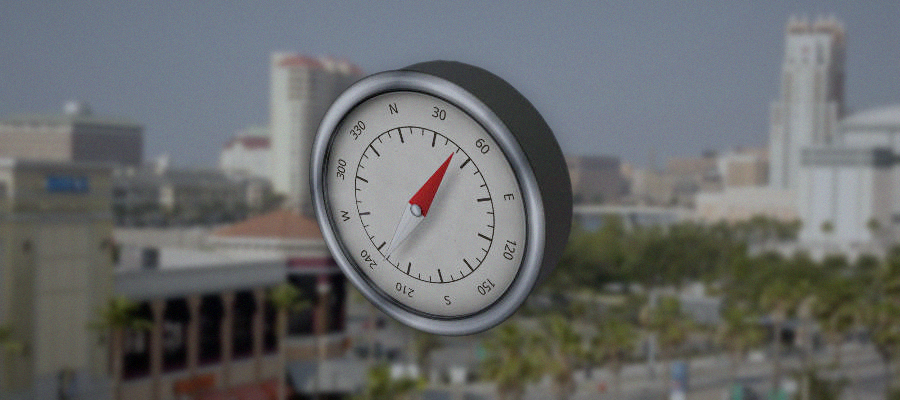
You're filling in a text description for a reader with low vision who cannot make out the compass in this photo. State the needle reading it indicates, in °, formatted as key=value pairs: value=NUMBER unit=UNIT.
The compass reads value=50 unit=°
